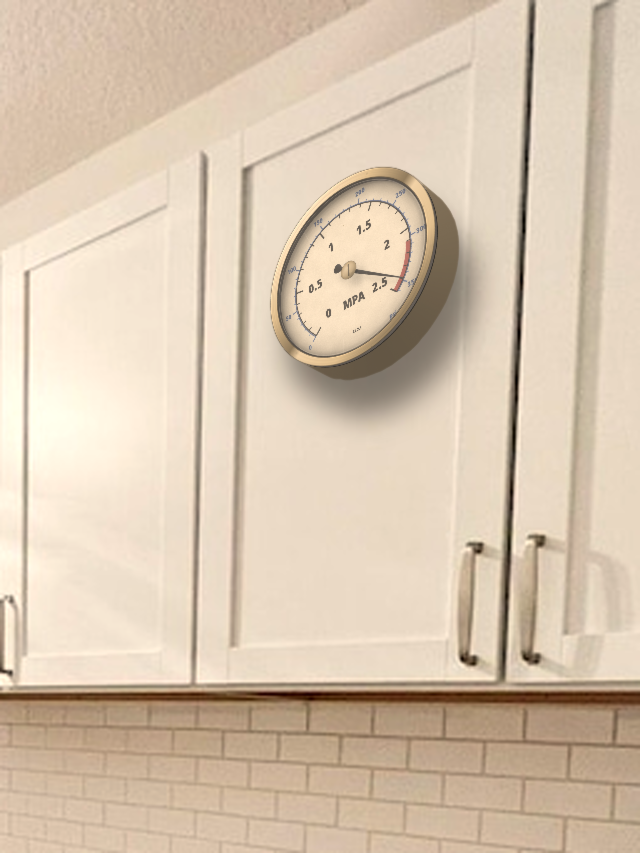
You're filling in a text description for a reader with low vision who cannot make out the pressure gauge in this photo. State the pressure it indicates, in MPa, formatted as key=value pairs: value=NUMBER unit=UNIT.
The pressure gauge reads value=2.4 unit=MPa
